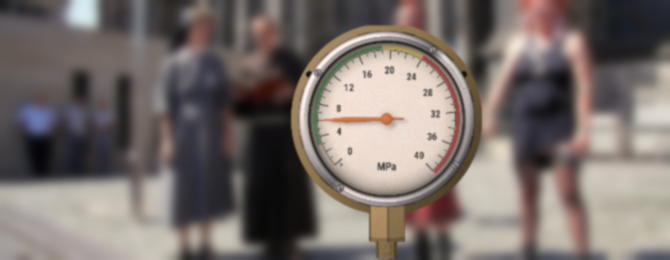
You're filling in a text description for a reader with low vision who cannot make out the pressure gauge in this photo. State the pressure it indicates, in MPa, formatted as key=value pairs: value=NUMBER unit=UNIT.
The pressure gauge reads value=6 unit=MPa
